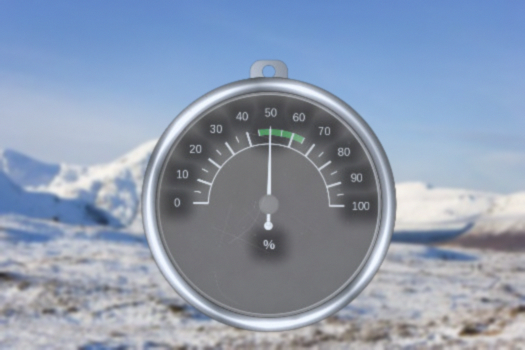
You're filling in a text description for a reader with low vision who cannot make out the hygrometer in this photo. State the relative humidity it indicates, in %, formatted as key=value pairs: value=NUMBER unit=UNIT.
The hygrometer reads value=50 unit=%
